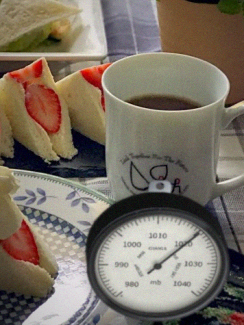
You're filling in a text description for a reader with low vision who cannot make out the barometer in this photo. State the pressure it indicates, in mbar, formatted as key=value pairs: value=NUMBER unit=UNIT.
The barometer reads value=1020 unit=mbar
